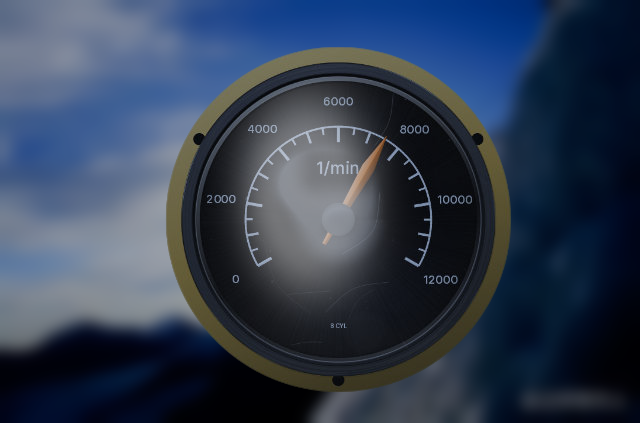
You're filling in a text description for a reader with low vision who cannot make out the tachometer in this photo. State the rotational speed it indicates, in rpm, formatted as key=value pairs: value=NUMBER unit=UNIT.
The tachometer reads value=7500 unit=rpm
